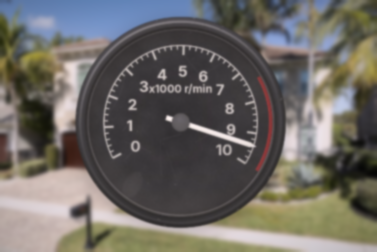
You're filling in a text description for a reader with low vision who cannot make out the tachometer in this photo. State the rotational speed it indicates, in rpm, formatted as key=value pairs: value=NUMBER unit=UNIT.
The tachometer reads value=9400 unit=rpm
